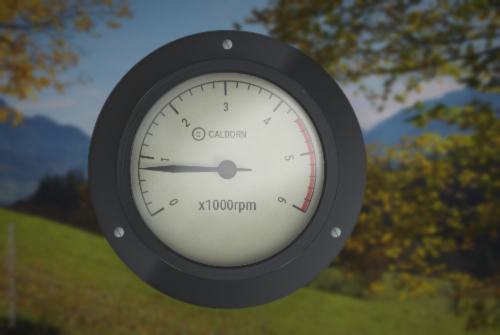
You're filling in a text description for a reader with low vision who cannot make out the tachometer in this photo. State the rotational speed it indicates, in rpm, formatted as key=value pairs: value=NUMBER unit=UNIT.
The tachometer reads value=800 unit=rpm
